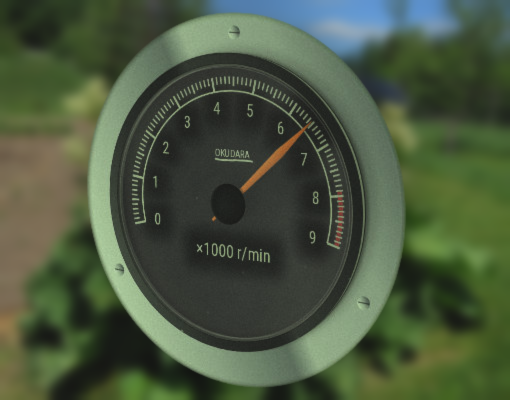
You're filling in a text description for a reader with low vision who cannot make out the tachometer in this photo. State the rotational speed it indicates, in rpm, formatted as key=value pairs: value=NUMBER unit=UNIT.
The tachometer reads value=6500 unit=rpm
